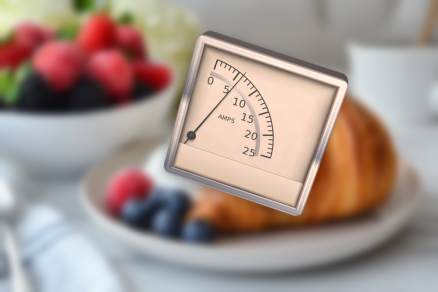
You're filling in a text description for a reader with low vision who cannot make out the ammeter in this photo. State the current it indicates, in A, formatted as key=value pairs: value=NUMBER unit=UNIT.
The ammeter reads value=6 unit=A
